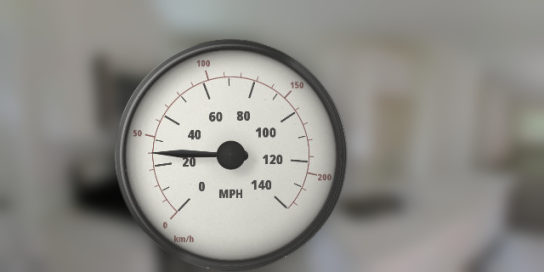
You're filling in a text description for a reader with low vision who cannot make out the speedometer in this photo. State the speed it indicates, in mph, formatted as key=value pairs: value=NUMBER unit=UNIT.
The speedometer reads value=25 unit=mph
